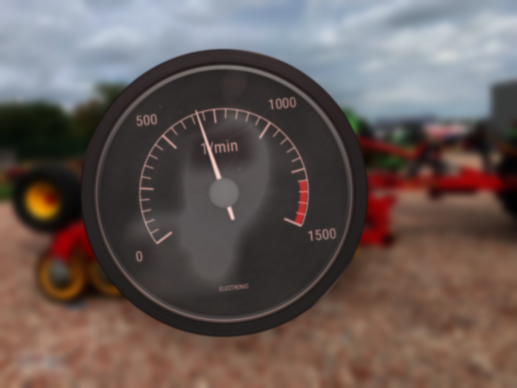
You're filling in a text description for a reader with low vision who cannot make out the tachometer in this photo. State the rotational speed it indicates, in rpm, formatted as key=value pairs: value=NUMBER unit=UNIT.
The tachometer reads value=675 unit=rpm
